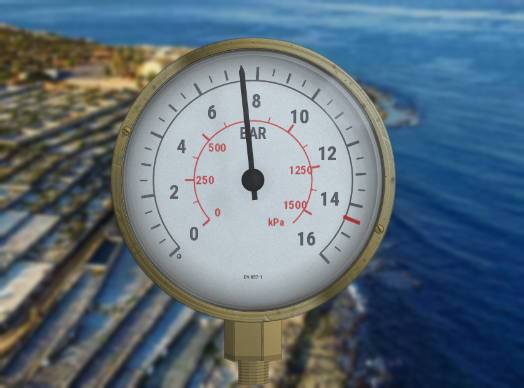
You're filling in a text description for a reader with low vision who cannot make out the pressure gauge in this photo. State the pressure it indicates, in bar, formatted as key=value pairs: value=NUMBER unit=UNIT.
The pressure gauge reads value=7.5 unit=bar
